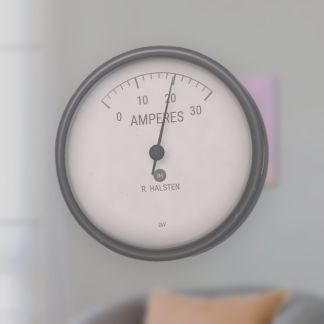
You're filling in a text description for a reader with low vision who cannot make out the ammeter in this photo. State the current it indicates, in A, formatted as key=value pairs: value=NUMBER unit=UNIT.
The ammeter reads value=20 unit=A
